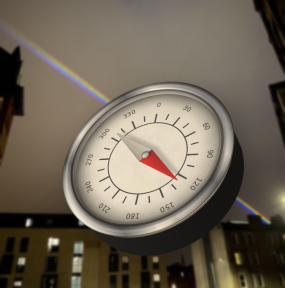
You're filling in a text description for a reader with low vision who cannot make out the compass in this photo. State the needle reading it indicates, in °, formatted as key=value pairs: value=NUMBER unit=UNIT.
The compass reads value=127.5 unit=°
